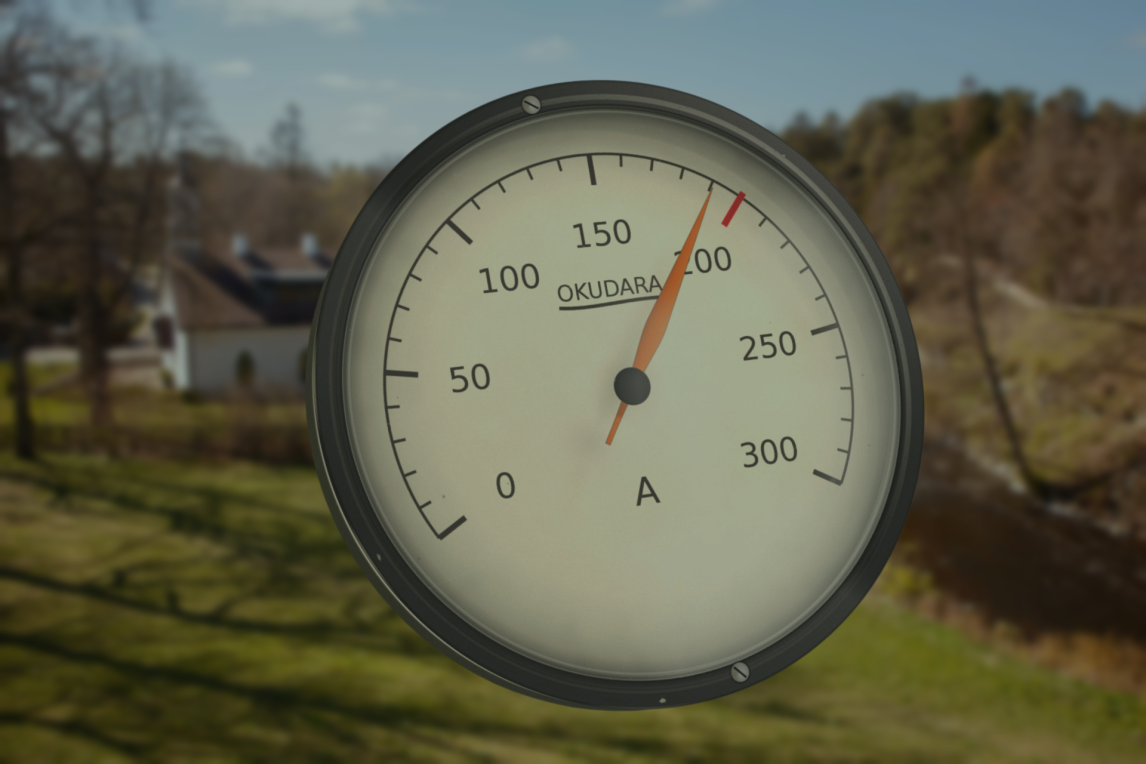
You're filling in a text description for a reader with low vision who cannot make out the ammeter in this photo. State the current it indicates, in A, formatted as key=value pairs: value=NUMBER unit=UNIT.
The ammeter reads value=190 unit=A
